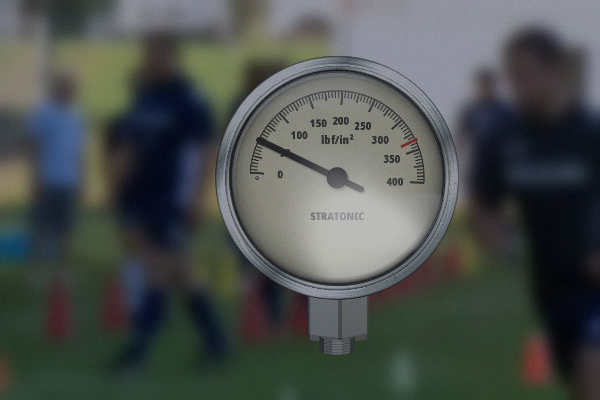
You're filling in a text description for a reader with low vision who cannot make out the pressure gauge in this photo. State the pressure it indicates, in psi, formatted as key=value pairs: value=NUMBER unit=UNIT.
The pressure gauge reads value=50 unit=psi
